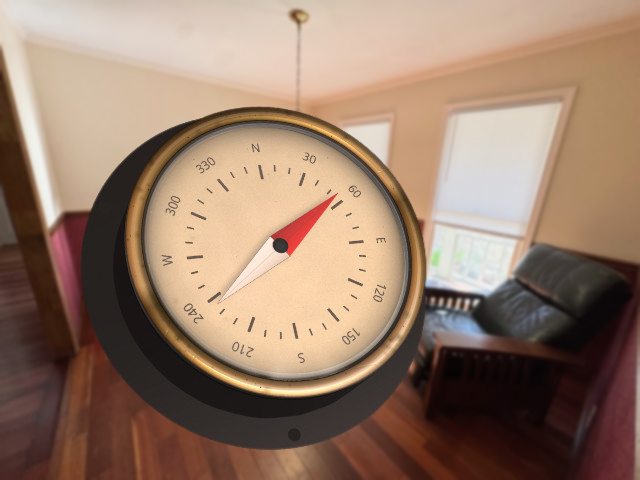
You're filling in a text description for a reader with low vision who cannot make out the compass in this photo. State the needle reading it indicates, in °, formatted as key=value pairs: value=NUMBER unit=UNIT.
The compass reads value=55 unit=°
